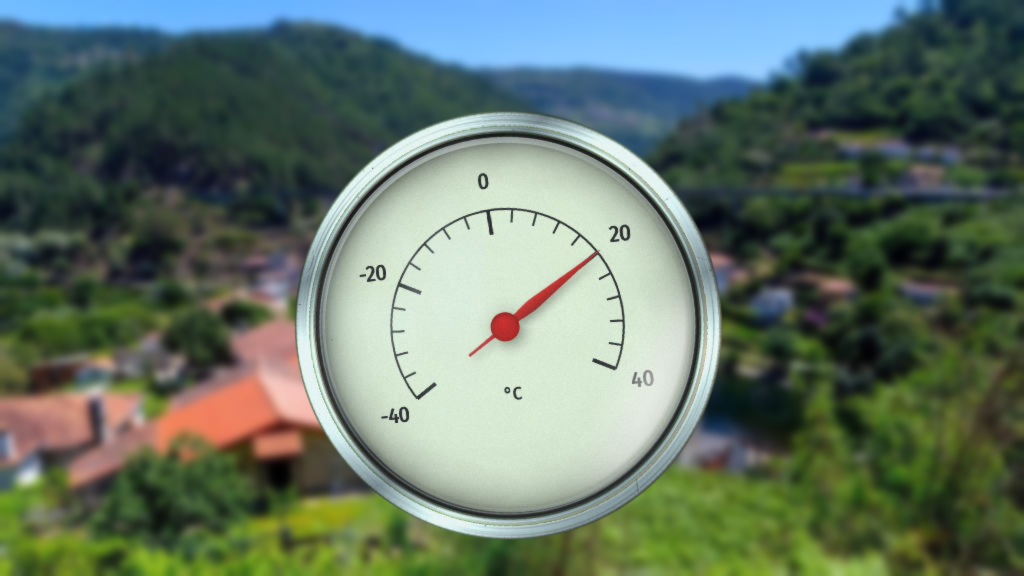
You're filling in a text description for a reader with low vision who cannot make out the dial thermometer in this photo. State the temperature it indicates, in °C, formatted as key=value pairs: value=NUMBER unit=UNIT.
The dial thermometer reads value=20 unit=°C
